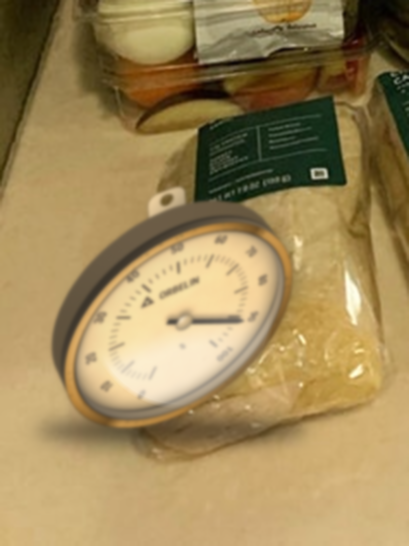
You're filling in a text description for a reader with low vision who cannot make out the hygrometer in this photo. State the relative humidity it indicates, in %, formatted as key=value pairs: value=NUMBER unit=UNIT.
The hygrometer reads value=90 unit=%
